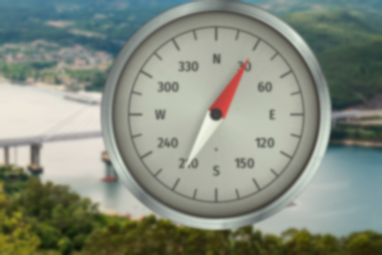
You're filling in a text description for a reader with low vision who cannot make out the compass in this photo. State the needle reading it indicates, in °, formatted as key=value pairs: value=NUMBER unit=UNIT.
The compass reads value=30 unit=°
